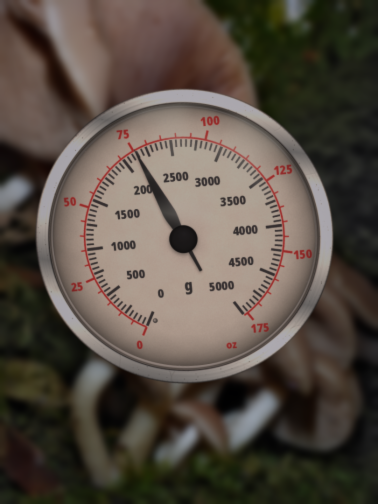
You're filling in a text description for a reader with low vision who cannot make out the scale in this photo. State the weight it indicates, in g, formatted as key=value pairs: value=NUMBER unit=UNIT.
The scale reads value=2150 unit=g
